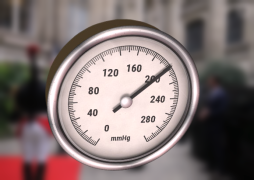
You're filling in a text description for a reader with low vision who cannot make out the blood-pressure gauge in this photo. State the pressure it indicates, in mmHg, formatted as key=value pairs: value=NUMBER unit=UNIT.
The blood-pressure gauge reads value=200 unit=mmHg
